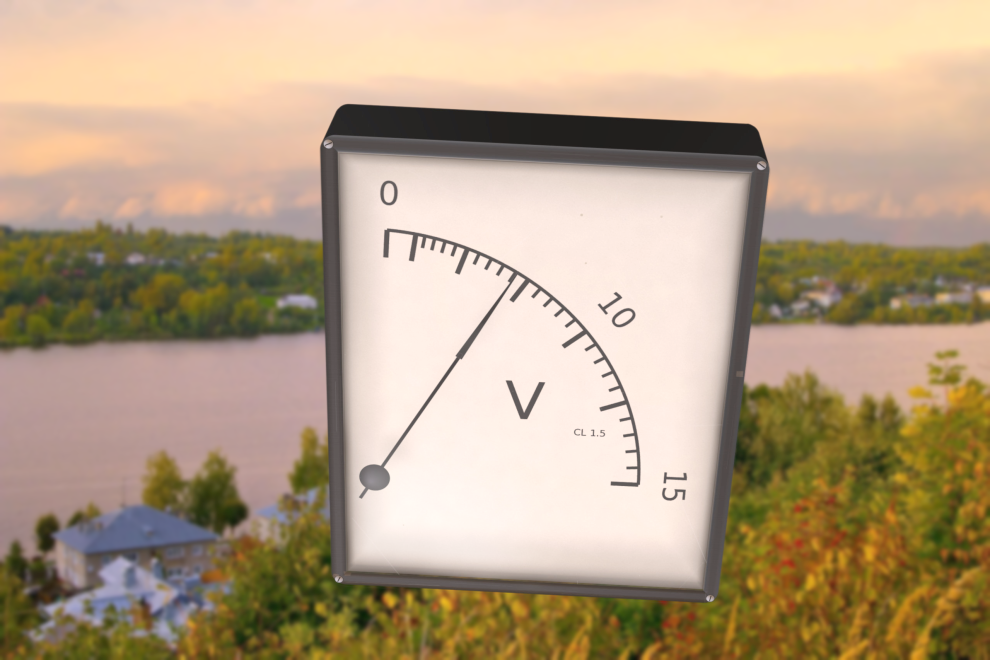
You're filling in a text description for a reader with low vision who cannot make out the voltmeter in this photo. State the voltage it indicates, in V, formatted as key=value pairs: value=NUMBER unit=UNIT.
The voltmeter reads value=7 unit=V
